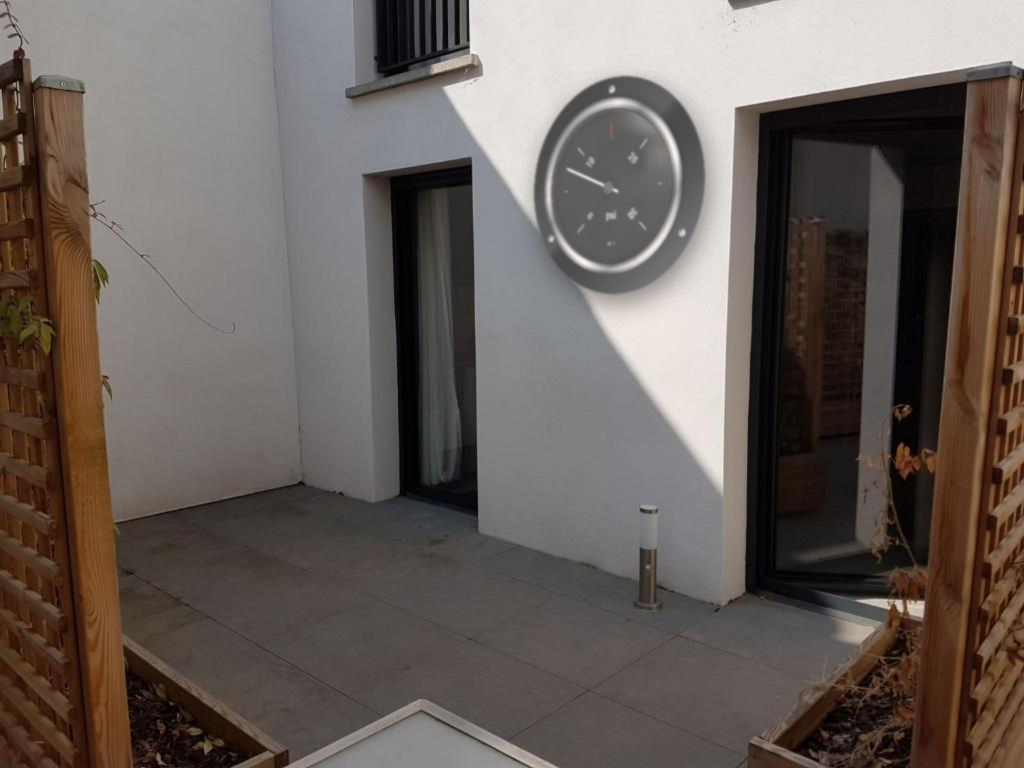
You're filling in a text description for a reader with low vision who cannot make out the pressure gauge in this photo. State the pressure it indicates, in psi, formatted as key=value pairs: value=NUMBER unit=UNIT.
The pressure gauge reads value=7.5 unit=psi
